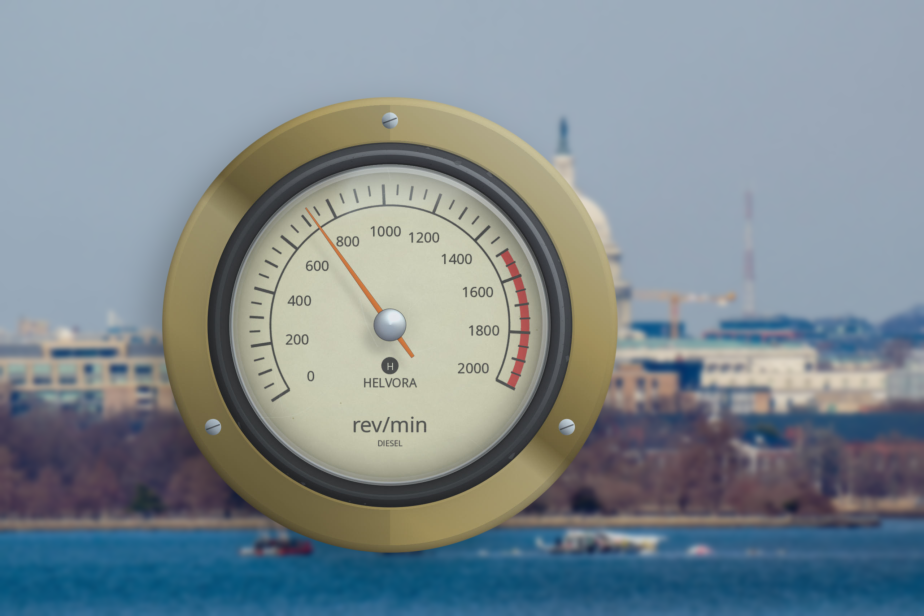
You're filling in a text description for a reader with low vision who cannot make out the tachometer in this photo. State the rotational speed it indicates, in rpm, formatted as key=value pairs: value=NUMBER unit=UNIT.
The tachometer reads value=725 unit=rpm
